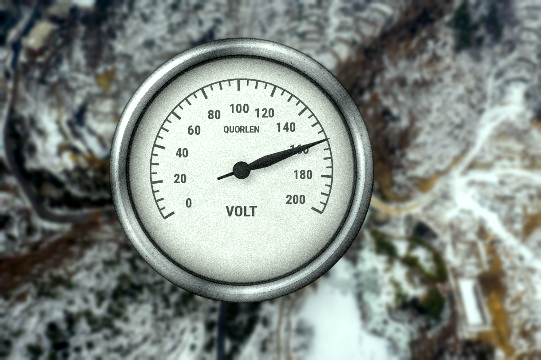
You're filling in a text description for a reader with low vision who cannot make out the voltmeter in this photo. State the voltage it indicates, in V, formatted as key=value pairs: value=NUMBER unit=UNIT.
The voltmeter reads value=160 unit=V
